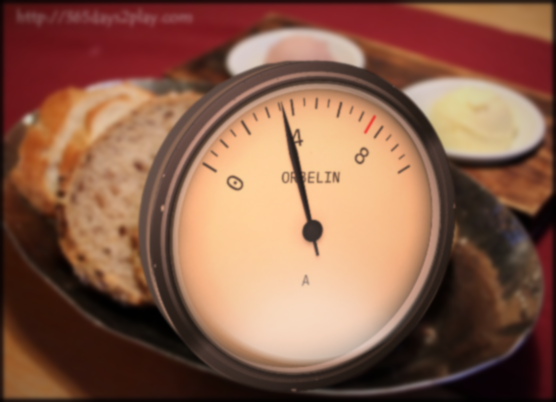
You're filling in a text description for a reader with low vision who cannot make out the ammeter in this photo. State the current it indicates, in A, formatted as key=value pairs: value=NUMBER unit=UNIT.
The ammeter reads value=3.5 unit=A
